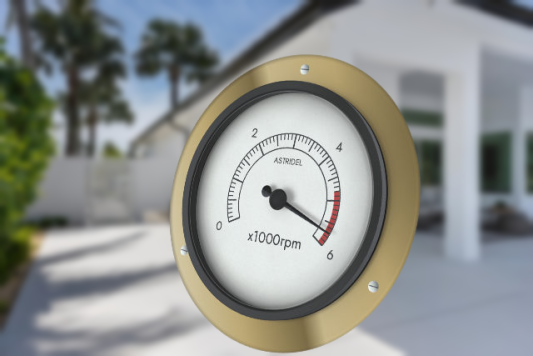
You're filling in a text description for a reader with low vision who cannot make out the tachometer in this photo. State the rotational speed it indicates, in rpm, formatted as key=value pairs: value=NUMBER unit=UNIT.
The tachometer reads value=5700 unit=rpm
